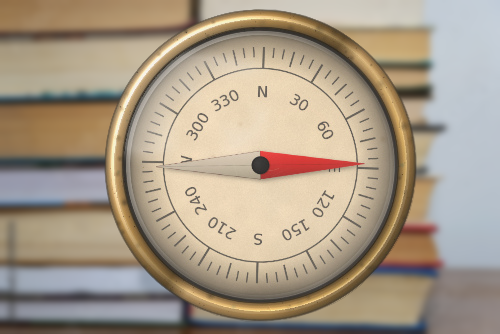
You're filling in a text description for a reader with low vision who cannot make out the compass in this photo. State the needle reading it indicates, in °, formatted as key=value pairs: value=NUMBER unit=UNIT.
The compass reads value=87.5 unit=°
